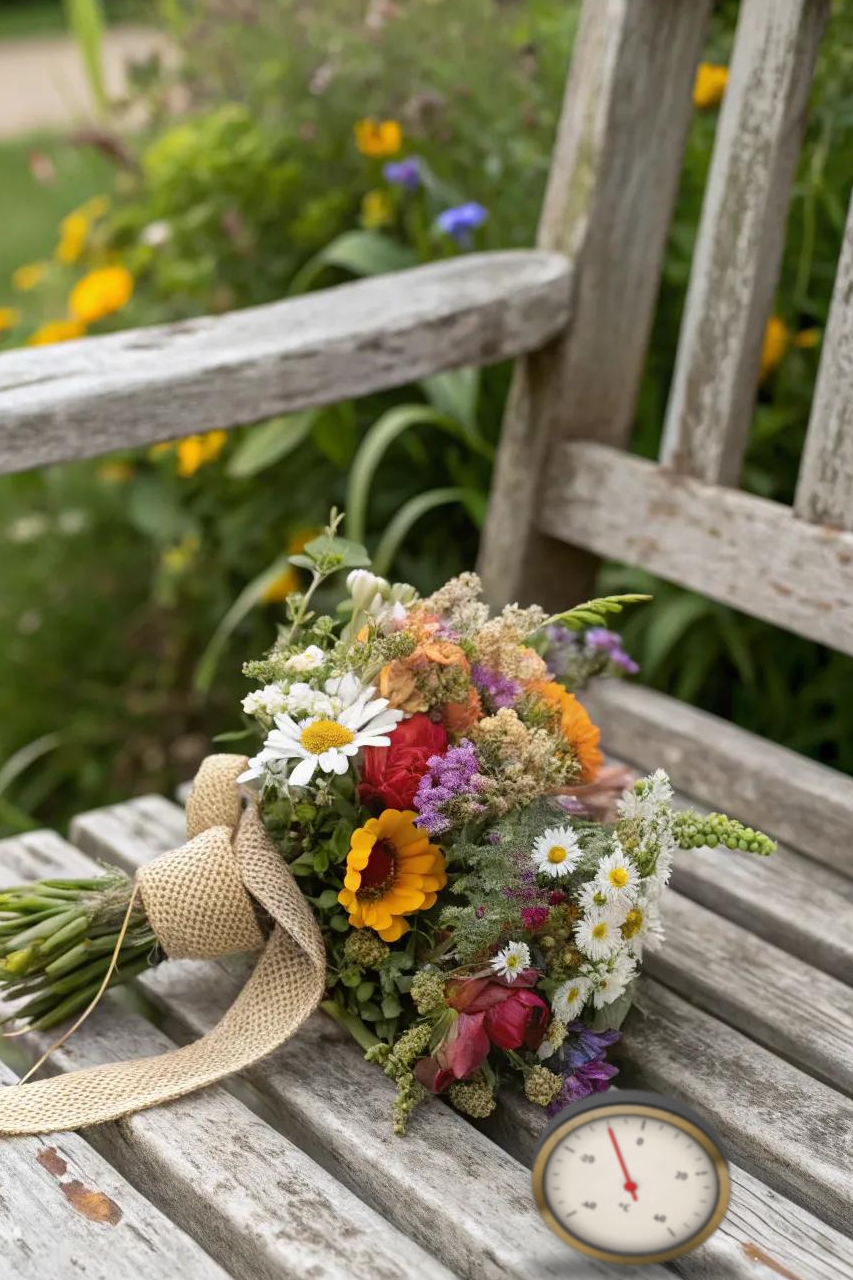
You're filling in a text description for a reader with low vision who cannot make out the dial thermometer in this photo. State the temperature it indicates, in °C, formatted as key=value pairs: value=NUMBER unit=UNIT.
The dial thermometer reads value=-8 unit=°C
